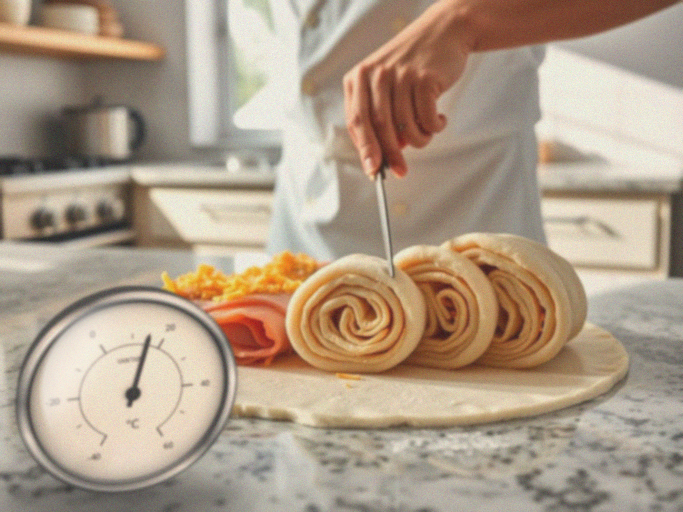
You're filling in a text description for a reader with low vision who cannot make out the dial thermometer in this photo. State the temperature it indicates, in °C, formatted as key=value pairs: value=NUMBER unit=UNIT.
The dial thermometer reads value=15 unit=°C
